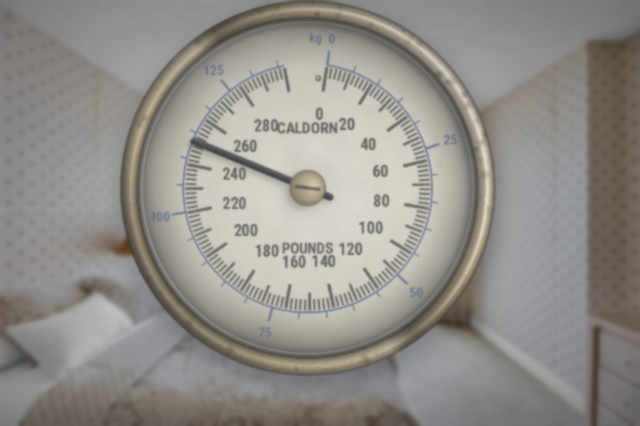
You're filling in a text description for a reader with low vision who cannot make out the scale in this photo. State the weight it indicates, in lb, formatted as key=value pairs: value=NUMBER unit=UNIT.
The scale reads value=250 unit=lb
